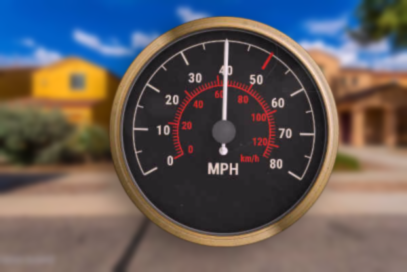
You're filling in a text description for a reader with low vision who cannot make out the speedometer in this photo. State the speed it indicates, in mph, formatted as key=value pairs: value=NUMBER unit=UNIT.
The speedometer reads value=40 unit=mph
